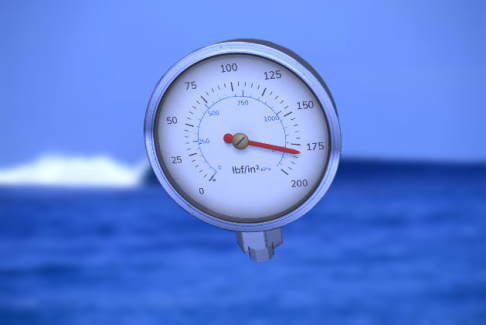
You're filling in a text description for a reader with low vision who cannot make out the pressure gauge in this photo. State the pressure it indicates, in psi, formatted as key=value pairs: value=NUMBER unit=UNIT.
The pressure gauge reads value=180 unit=psi
